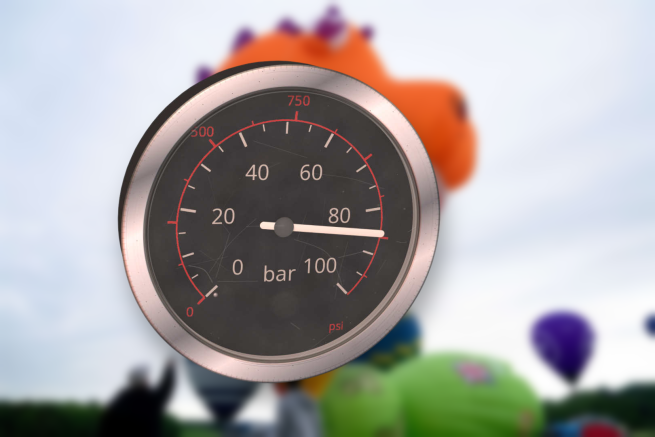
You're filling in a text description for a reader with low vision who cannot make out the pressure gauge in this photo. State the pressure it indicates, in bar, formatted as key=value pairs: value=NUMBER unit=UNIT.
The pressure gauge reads value=85 unit=bar
